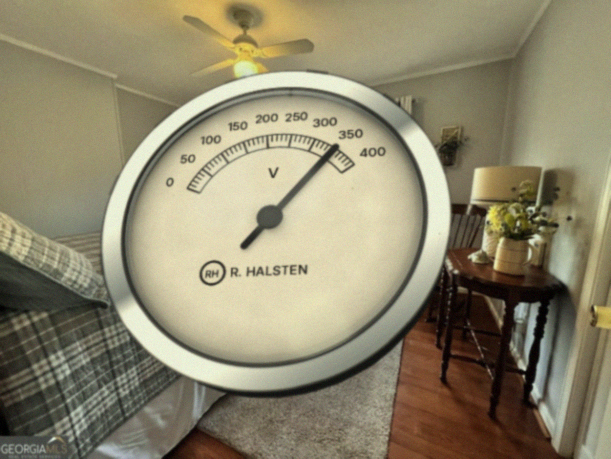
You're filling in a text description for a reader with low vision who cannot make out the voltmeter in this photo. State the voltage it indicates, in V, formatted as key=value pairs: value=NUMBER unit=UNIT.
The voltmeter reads value=350 unit=V
